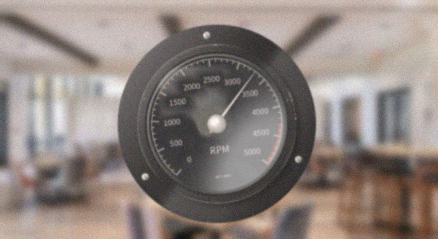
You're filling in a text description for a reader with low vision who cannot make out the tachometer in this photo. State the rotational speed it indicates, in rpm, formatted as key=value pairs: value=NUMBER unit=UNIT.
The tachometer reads value=3300 unit=rpm
